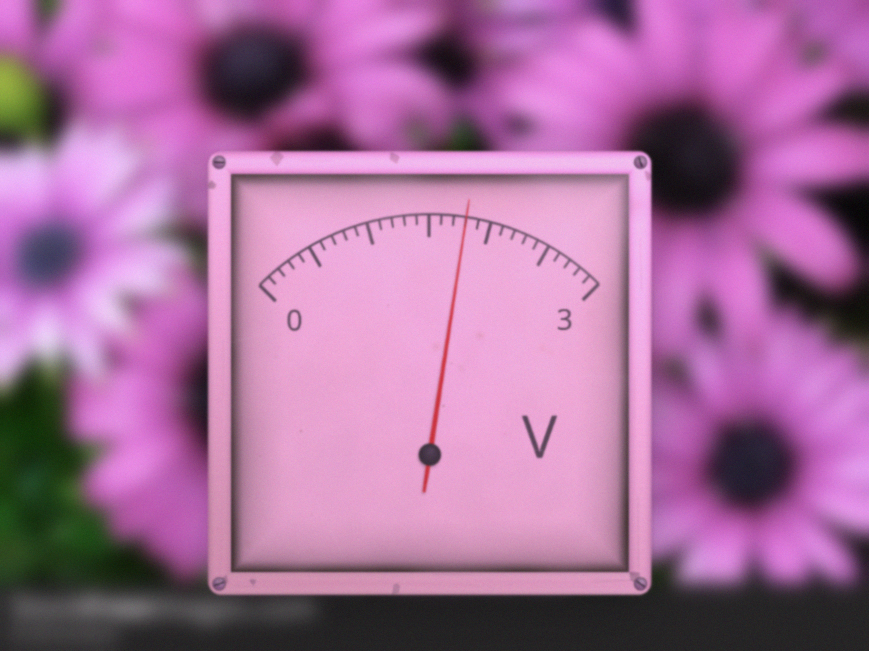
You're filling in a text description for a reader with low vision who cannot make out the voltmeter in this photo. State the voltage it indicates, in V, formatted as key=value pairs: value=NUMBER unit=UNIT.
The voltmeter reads value=1.8 unit=V
